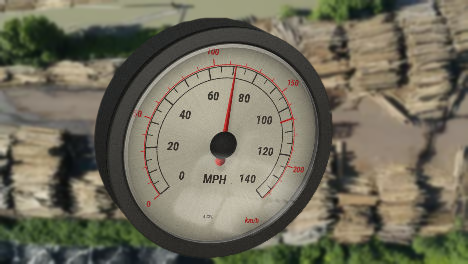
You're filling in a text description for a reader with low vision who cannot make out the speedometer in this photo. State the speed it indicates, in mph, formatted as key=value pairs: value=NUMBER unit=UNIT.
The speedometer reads value=70 unit=mph
